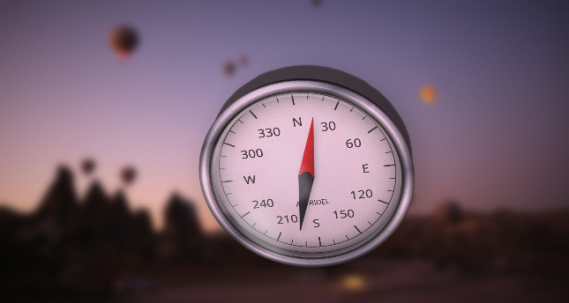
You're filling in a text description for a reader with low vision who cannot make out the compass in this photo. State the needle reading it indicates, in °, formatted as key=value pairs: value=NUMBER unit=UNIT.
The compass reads value=15 unit=°
